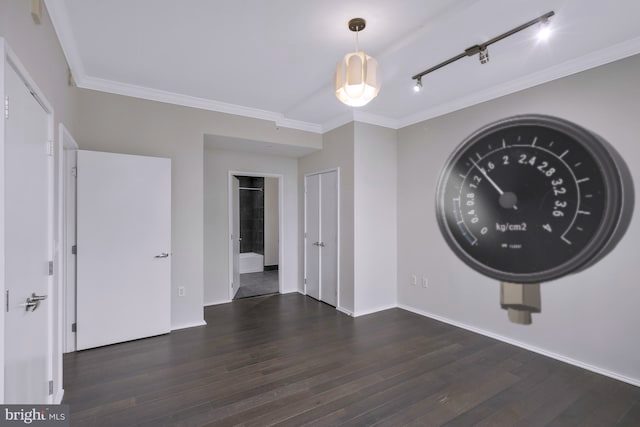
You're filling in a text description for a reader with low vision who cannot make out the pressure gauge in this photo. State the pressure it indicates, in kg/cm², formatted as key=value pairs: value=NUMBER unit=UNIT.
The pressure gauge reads value=1.5 unit=kg/cm²
